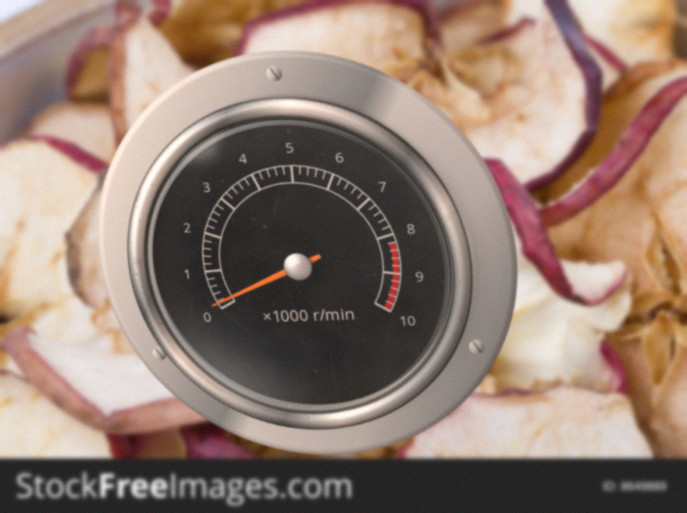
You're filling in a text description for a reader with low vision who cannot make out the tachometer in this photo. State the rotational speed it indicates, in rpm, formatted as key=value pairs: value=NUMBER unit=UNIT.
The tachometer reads value=200 unit=rpm
